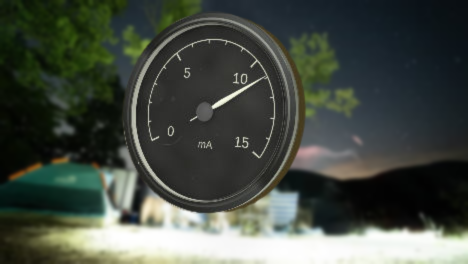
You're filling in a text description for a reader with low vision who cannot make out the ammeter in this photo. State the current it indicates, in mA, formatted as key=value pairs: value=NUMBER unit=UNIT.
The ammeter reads value=11 unit=mA
